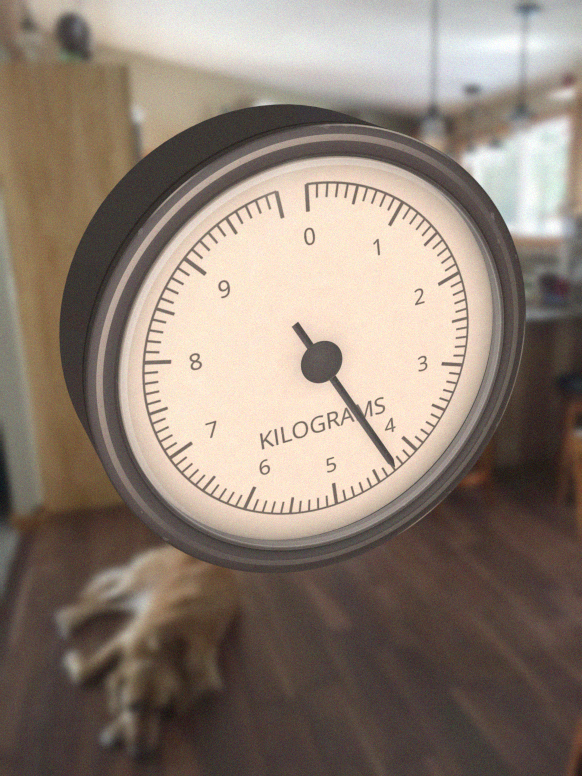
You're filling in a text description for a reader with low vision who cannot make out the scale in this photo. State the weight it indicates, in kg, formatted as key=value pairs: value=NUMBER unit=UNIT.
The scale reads value=4.3 unit=kg
